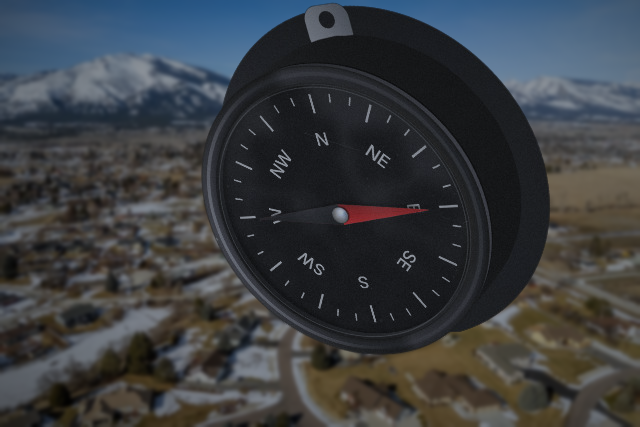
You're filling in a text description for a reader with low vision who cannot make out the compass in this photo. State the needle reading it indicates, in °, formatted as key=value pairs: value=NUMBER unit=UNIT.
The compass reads value=90 unit=°
